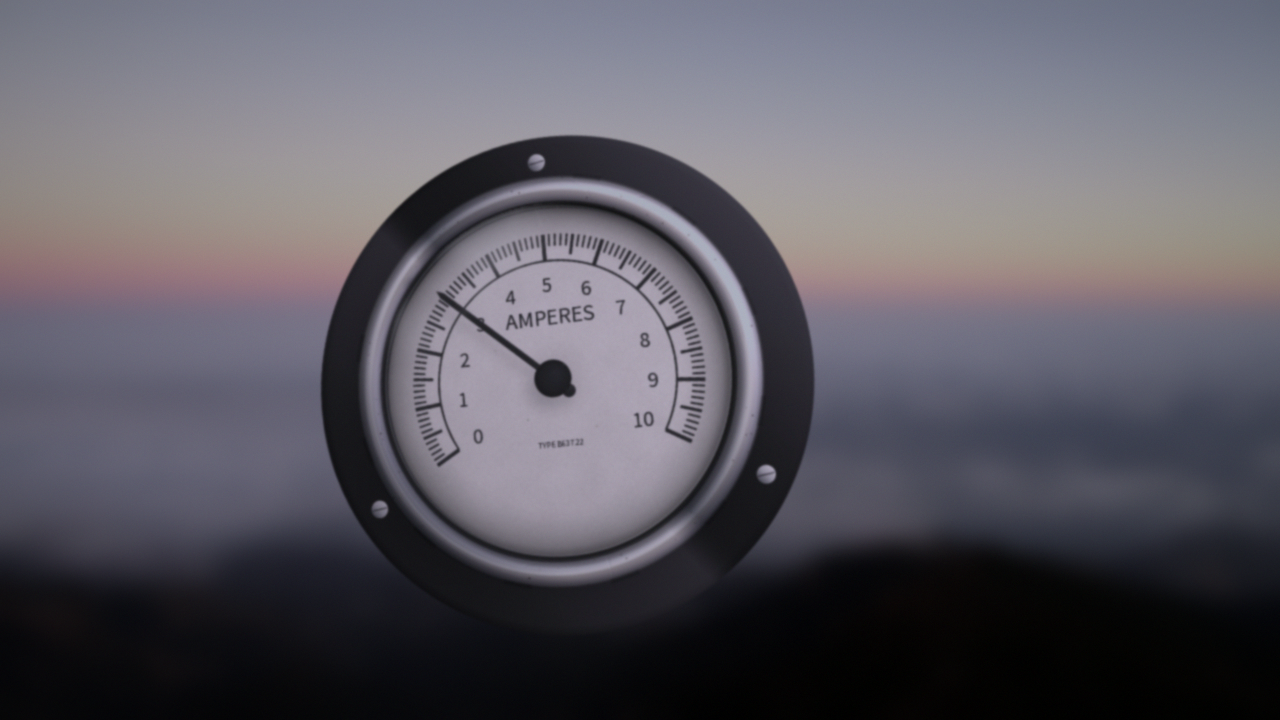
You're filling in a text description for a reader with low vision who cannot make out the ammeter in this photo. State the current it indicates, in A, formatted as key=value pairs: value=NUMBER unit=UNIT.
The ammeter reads value=3 unit=A
